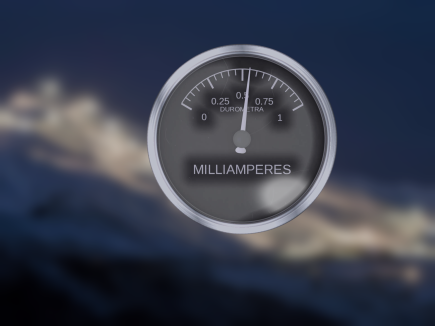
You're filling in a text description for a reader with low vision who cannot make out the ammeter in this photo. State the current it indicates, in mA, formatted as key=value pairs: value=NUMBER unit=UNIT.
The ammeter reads value=0.55 unit=mA
